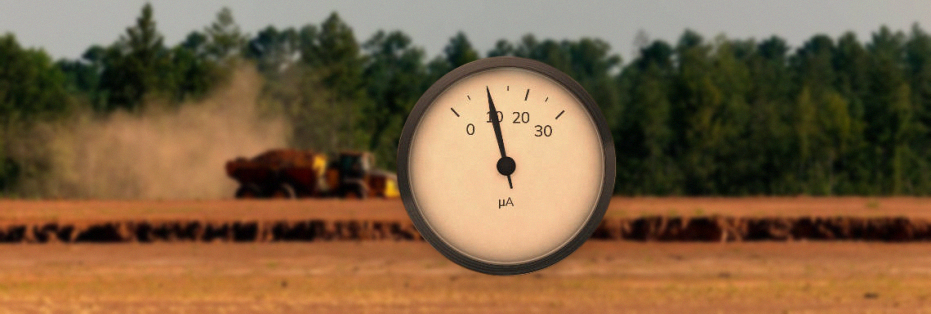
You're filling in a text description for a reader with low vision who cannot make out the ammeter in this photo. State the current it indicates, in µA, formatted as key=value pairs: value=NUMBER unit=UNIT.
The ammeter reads value=10 unit=µA
